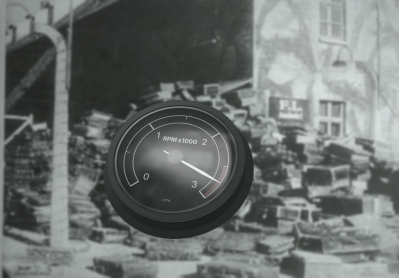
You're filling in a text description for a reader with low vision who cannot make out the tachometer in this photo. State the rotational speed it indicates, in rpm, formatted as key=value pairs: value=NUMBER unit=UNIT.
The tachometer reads value=2750 unit=rpm
